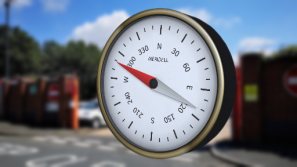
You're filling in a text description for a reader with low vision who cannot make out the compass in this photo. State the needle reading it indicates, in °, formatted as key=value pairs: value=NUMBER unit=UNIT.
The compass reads value=290 unit=°
